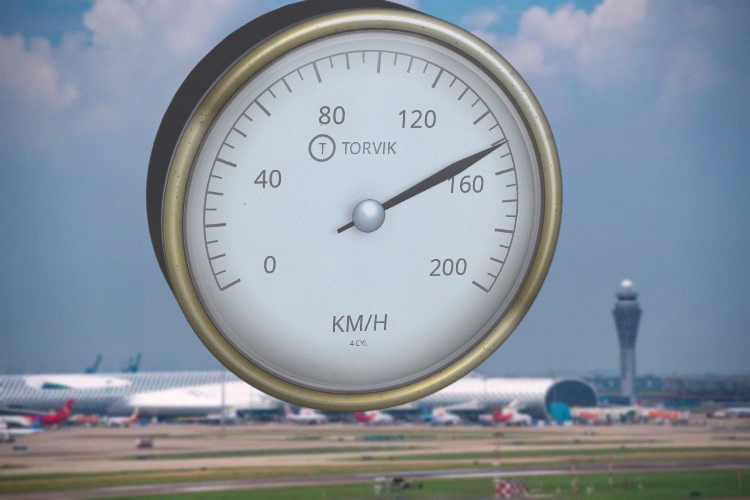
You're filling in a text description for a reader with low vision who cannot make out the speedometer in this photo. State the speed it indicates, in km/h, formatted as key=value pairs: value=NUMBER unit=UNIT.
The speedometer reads value=150 unit=km/h
